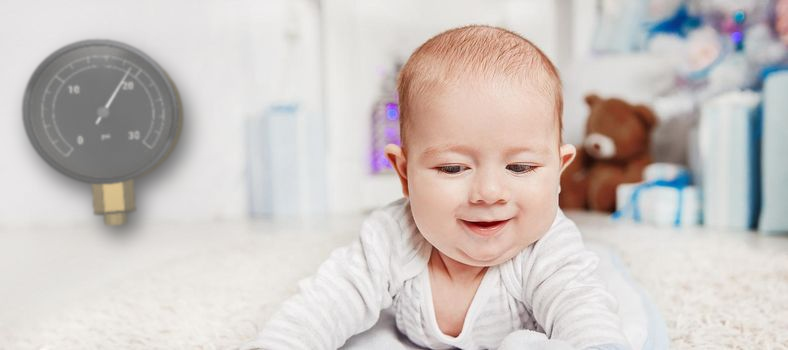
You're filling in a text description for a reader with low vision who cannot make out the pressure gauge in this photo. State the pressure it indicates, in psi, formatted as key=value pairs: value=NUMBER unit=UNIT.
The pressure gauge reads value=19 unit=psi
